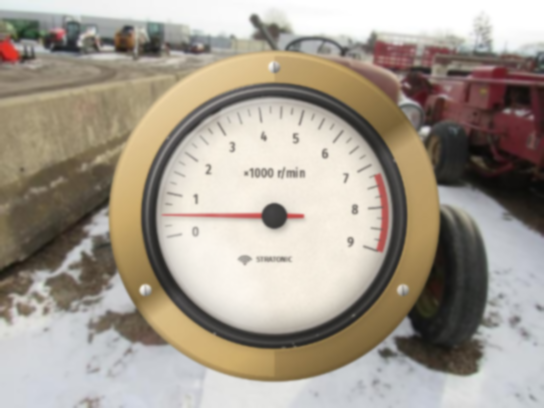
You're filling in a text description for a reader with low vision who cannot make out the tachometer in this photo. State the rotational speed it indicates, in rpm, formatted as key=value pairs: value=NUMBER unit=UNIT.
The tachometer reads value=500 unit=rpm
